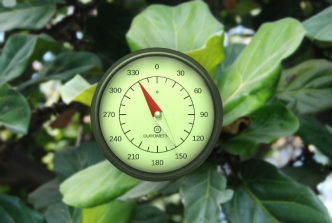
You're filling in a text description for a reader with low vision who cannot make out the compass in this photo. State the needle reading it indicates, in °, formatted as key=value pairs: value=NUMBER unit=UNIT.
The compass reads value=330 unit=°
